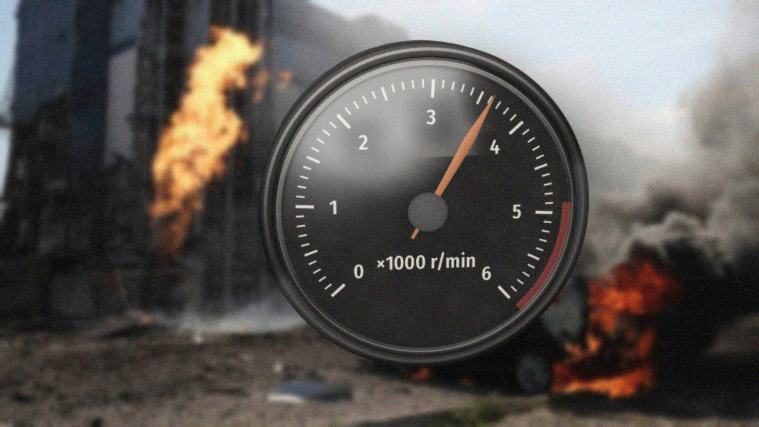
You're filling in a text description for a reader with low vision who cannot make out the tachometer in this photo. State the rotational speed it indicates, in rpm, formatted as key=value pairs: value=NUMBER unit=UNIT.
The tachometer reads value=3600 unit=rpm
